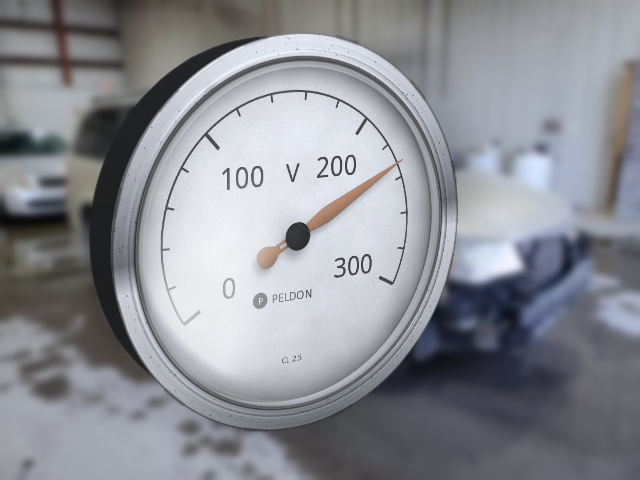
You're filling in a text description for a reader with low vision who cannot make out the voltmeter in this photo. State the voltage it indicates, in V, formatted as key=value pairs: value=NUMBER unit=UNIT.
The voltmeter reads value=230 unit=V
